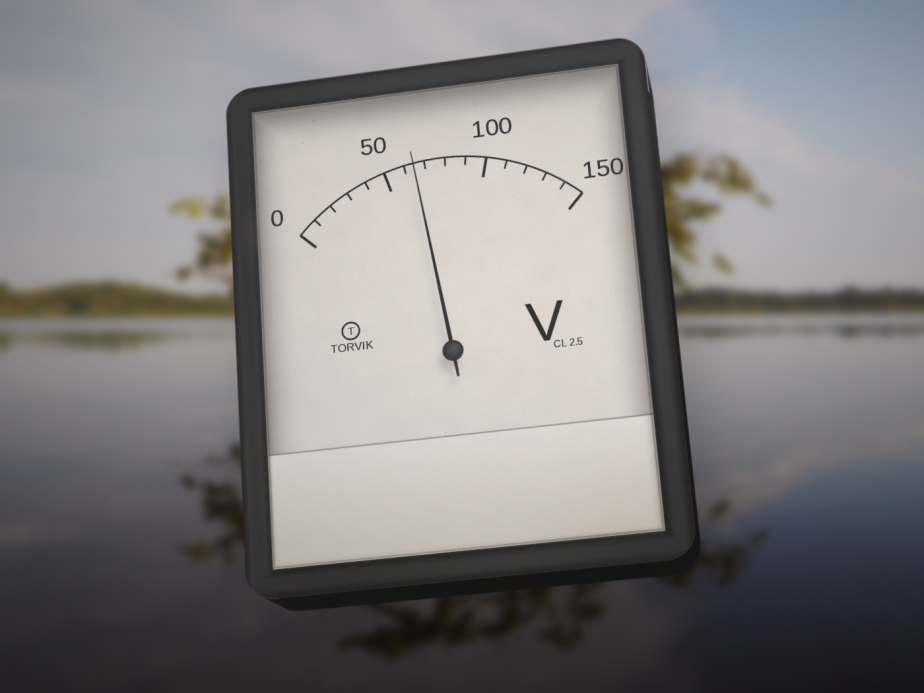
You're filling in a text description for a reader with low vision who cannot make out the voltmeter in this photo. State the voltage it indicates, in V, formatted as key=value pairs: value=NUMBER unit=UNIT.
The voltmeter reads value=65 unit=V
